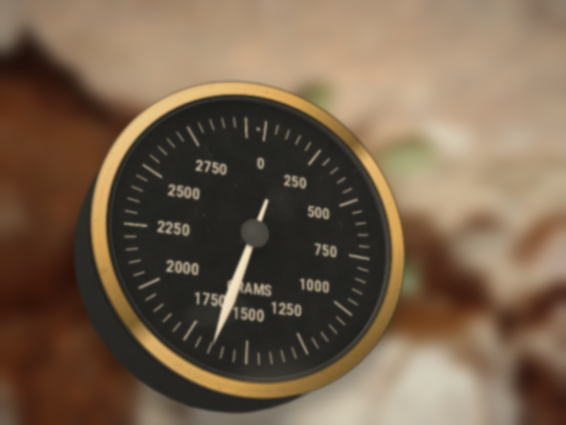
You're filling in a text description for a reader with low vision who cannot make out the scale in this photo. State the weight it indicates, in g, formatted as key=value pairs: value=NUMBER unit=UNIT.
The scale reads value=1650 unit=g
